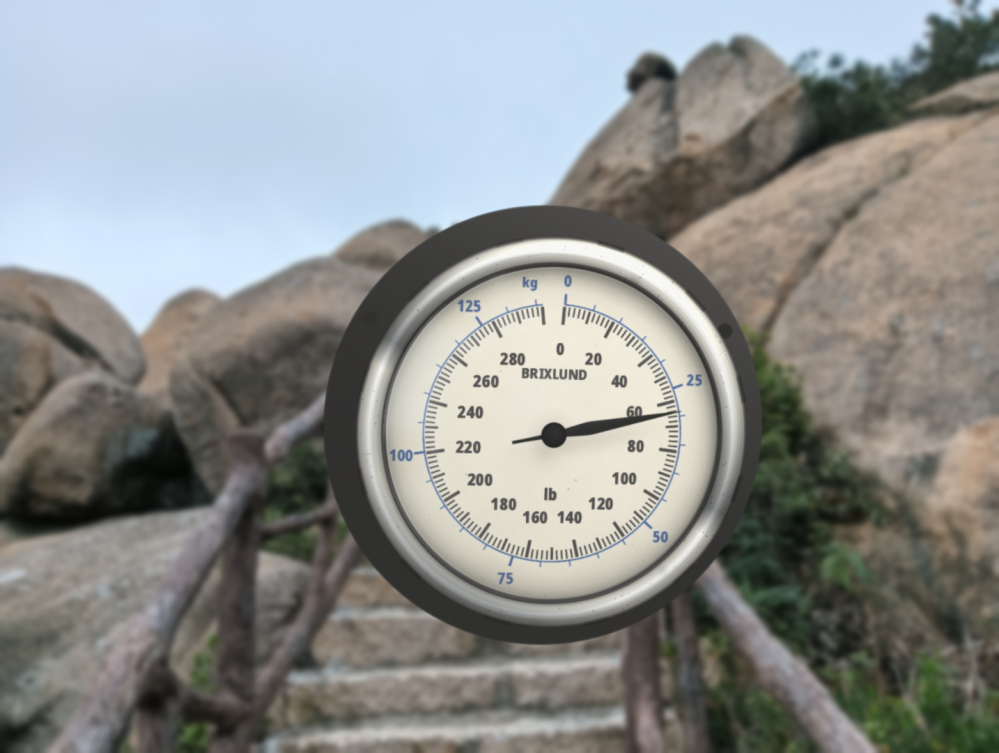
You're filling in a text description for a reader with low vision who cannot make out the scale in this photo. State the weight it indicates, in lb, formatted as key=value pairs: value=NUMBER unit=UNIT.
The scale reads value=64 unit=lb
